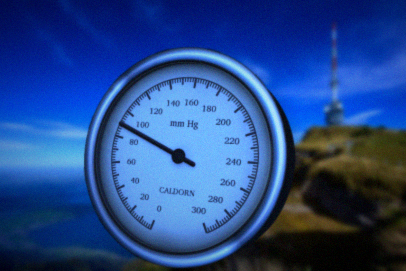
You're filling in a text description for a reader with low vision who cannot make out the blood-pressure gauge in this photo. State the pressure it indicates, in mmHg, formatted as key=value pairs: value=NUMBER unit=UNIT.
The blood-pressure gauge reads value=90 unit=mmHg
